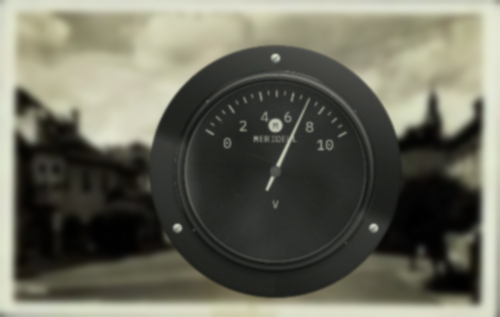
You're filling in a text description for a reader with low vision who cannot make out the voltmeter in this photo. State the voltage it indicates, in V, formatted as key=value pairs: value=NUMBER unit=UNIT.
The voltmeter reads value=7 unit=V
